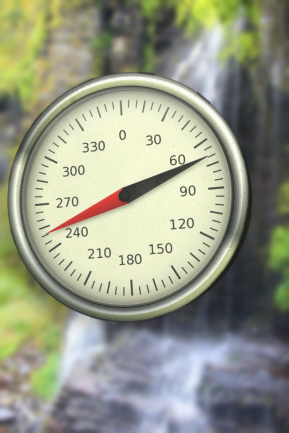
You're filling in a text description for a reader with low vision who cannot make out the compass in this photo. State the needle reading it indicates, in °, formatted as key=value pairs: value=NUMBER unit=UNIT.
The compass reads value=250 unit=°
